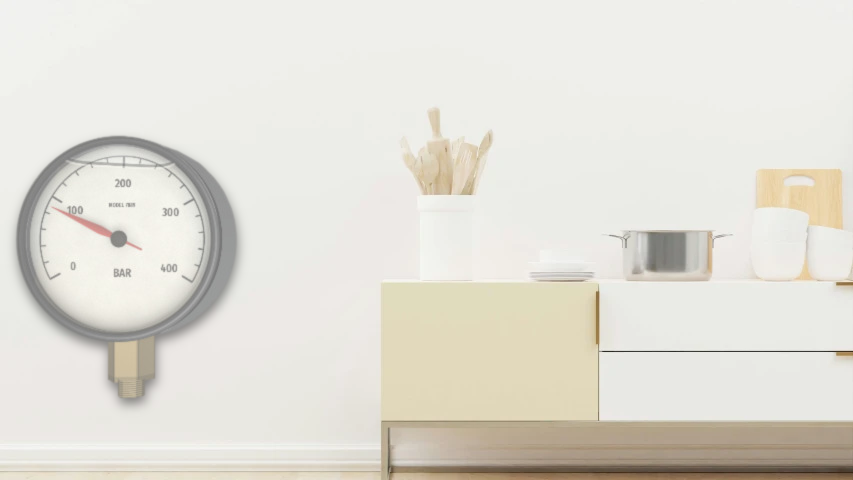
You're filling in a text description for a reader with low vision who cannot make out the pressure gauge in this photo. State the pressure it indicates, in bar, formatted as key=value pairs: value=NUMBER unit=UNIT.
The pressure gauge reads value=90 unit=bar
